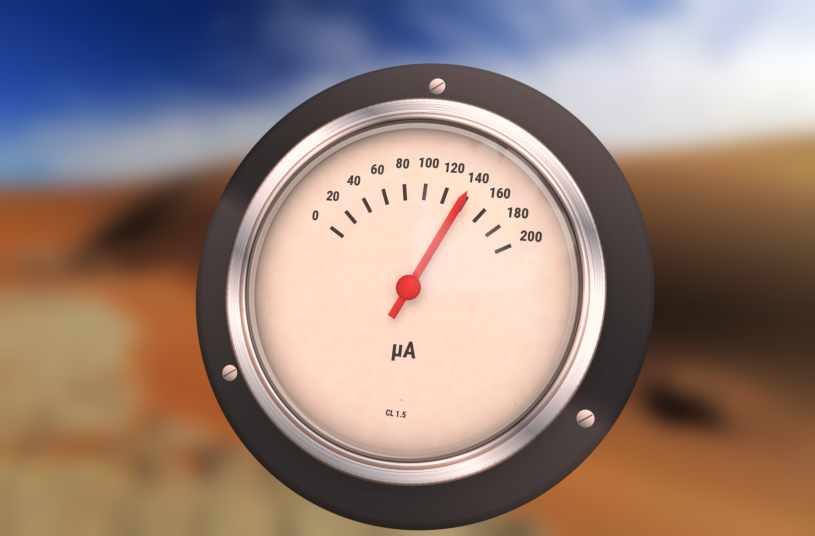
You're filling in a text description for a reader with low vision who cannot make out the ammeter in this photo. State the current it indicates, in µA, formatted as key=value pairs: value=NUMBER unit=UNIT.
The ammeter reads value=140 unit=µA
